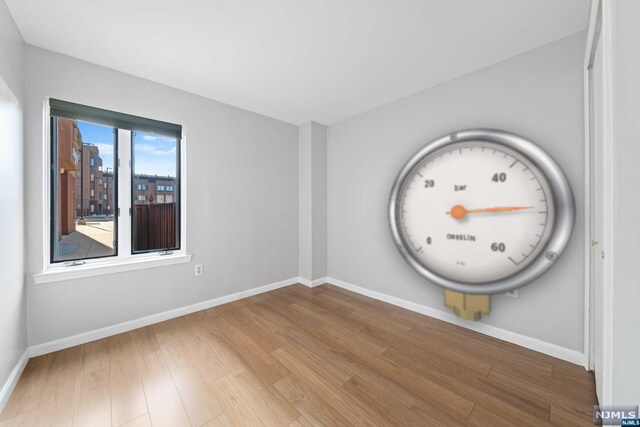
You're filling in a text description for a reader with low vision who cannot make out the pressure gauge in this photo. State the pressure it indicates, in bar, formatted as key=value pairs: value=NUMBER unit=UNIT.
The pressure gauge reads value=49 unit=bar
